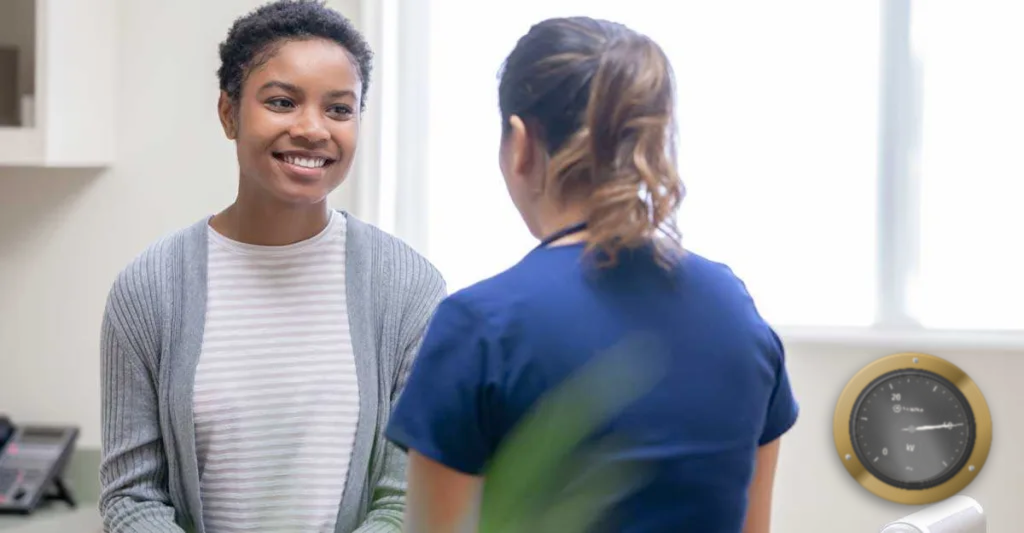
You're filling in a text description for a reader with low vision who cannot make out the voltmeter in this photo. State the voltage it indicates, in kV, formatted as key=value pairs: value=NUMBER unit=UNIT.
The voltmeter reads value=40 unit=kV
